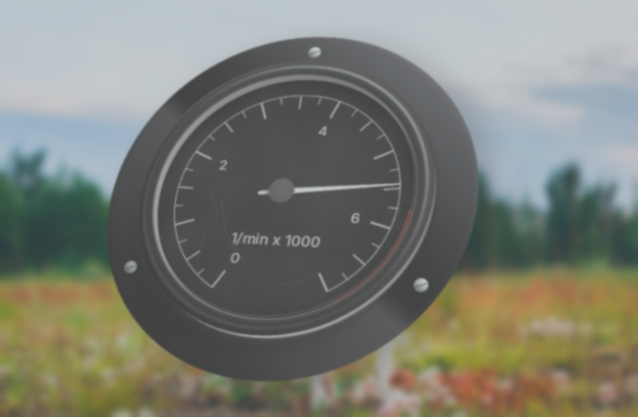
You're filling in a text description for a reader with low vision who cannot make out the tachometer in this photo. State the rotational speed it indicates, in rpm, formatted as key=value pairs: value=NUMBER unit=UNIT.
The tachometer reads value=5500 unit=rpm
